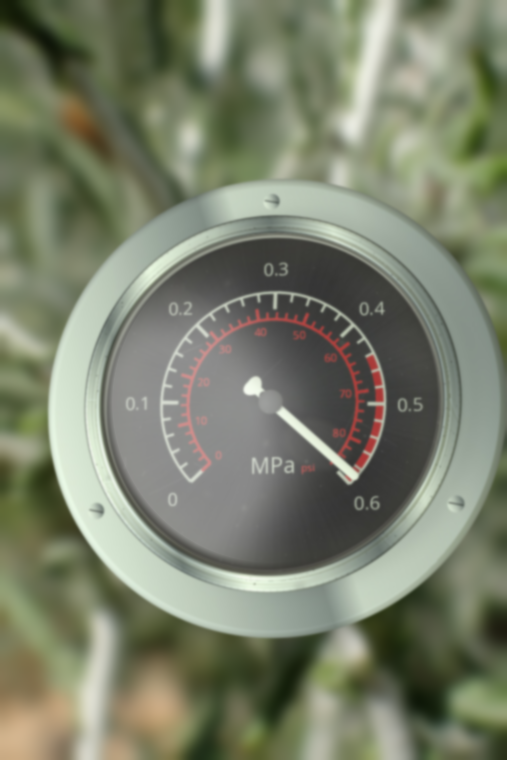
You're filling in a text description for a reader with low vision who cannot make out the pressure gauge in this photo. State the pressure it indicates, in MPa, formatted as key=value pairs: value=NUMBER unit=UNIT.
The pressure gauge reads value=0.59 unit=MPa
